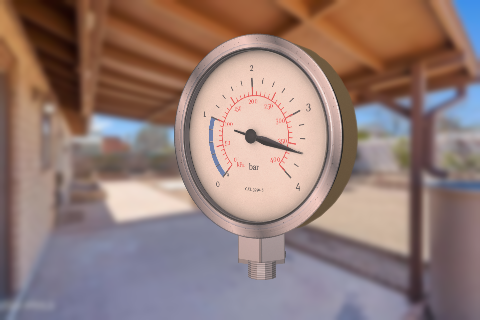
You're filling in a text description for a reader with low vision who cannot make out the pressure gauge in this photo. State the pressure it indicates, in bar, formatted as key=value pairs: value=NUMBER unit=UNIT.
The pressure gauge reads value=3.6 unit=bar
